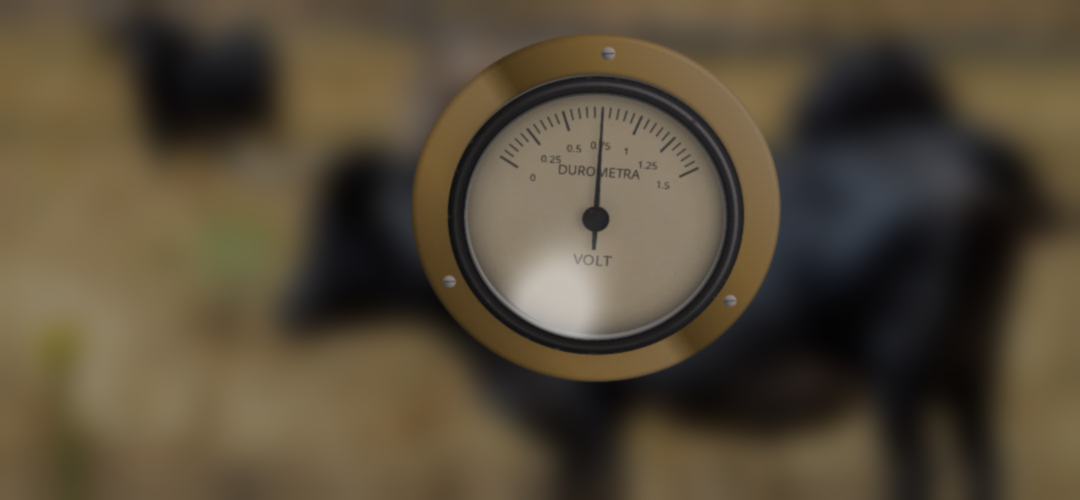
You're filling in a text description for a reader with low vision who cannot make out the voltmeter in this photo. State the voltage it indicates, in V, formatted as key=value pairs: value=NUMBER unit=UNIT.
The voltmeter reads value=0.75 unit=V
